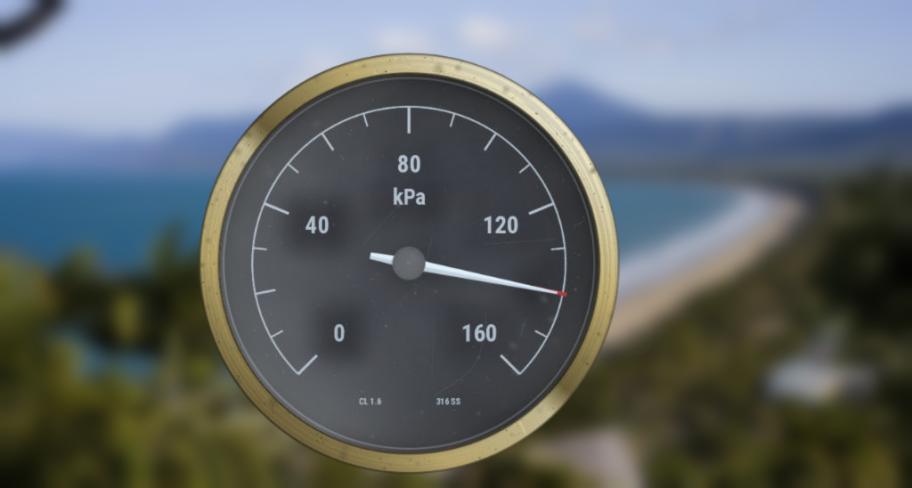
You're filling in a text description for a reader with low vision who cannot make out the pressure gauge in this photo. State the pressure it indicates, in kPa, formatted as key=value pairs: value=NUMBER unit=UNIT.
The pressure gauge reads value=140 unit=kPa
